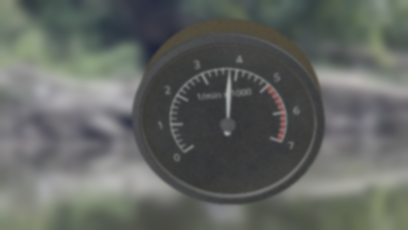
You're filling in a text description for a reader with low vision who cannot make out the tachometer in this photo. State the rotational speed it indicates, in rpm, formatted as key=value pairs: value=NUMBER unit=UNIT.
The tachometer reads value=3800 unit=rpm
